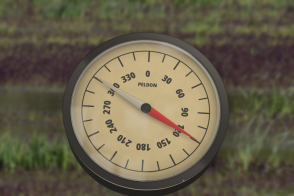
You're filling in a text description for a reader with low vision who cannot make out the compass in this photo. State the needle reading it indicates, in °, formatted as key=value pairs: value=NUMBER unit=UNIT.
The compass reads value=120 unit=°
